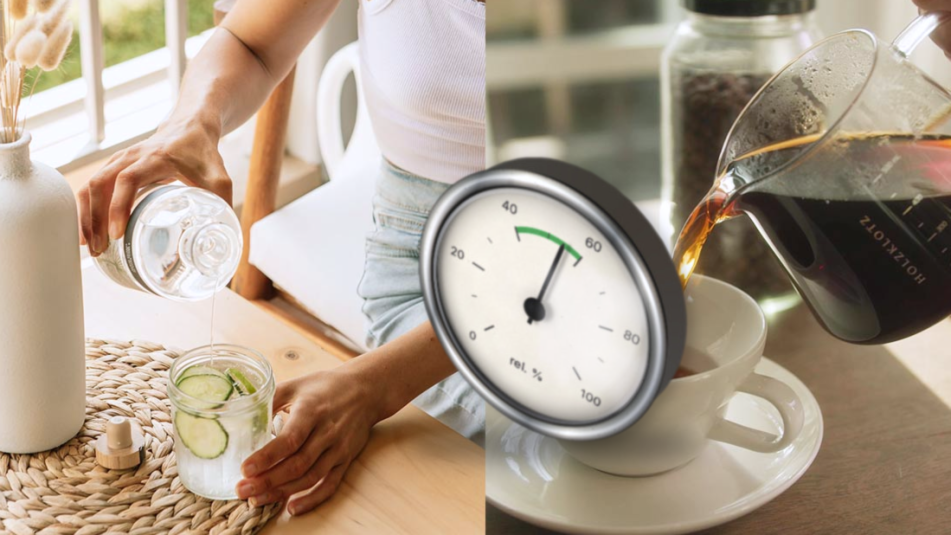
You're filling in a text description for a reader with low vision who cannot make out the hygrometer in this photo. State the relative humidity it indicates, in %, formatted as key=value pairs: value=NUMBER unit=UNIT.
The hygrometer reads value=55 unit=%
